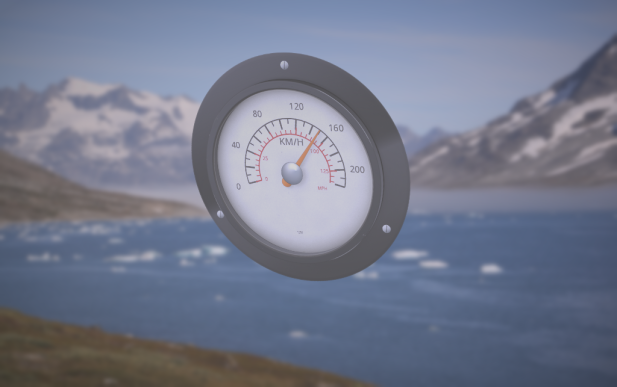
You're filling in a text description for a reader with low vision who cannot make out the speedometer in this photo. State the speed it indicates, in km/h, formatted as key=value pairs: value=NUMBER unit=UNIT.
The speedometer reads value=150 unit=km/h
